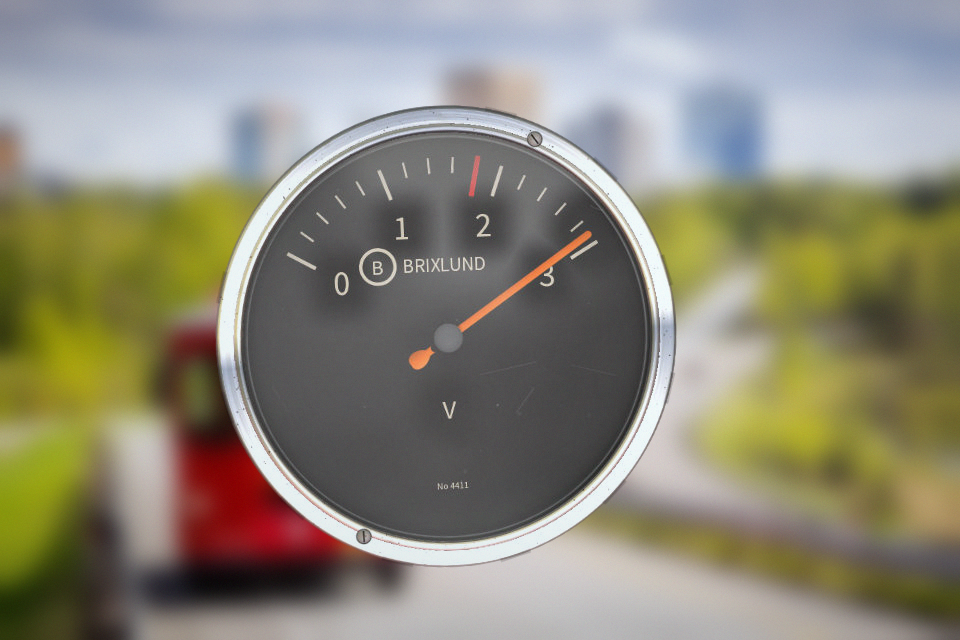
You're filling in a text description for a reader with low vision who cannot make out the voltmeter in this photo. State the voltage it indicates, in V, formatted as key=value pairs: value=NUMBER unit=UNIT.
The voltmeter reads value=2.9 unit=V
